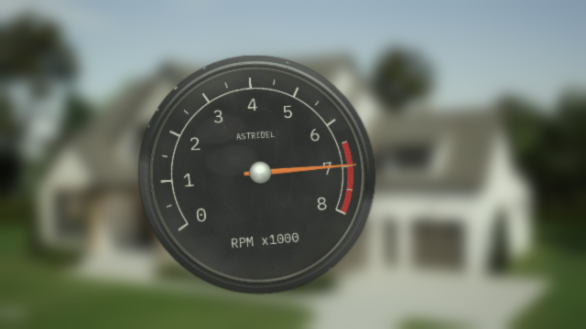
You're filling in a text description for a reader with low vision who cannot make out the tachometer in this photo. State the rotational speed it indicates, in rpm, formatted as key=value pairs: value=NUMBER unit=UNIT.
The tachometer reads value=7000 unit=rpm
